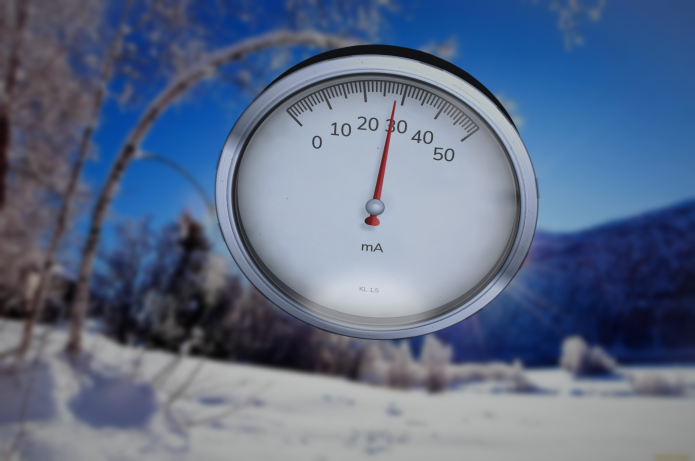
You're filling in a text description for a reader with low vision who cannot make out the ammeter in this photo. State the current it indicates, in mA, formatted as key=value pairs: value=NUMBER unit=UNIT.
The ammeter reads value=28 unit=mA
